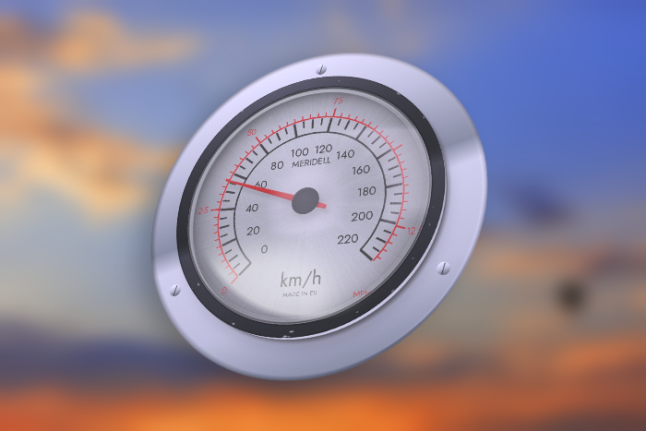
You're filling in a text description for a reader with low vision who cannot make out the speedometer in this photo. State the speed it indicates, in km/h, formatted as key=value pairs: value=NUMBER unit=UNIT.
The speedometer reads value=55 unit=km/h
